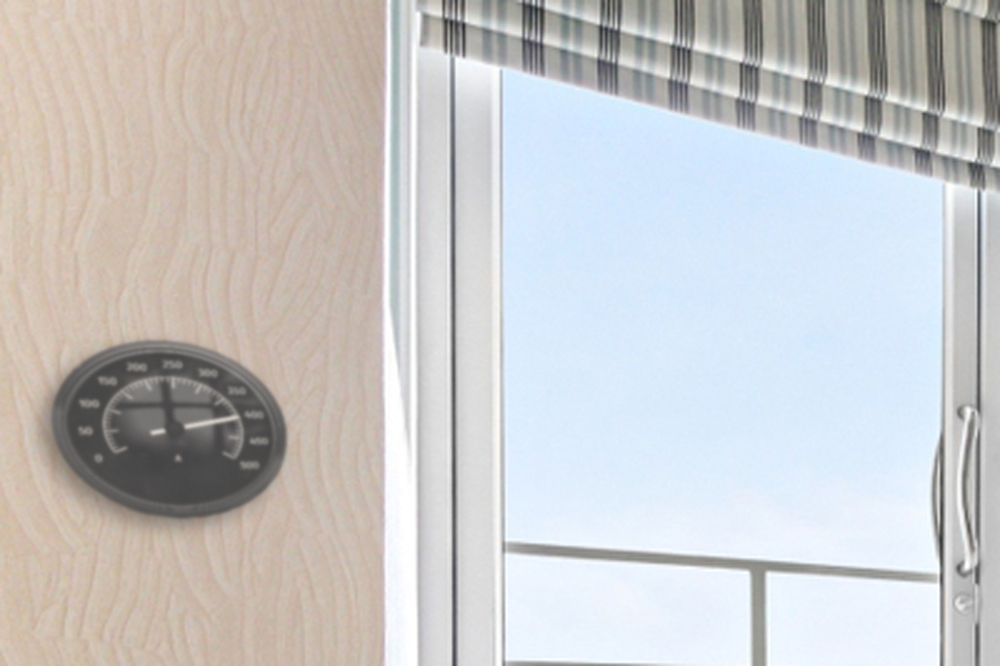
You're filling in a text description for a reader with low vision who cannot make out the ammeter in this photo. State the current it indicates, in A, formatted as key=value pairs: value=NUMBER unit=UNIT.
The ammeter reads value=400 unit=A
